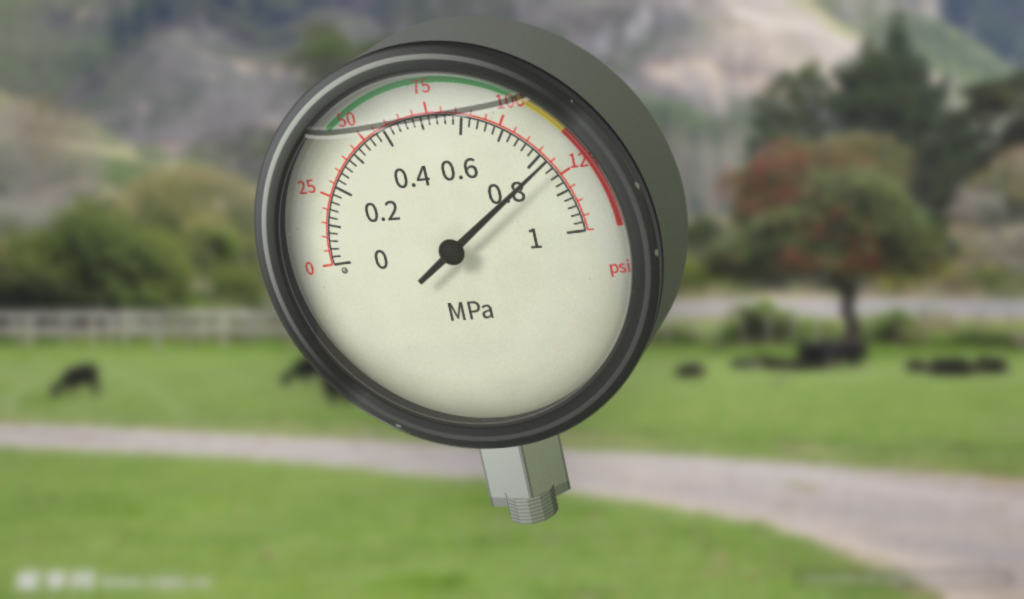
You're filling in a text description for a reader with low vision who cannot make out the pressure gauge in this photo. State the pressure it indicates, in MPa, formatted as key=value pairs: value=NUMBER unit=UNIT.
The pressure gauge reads value=0.82 unit=MPa
